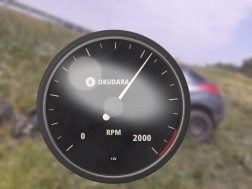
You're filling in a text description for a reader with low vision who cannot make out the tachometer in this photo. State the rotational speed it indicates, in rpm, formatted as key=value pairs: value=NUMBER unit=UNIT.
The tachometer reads value=1250 unit=rpm
